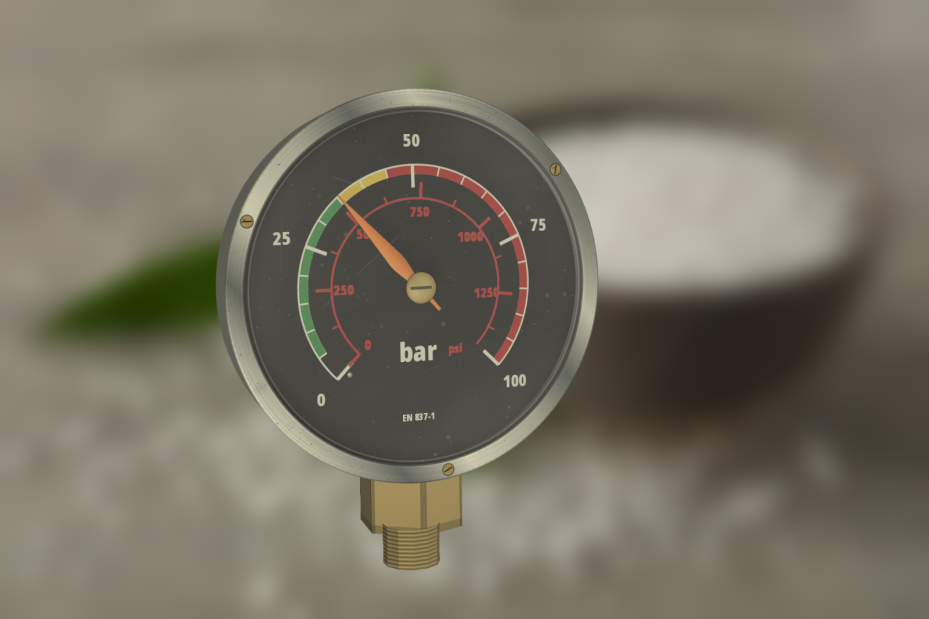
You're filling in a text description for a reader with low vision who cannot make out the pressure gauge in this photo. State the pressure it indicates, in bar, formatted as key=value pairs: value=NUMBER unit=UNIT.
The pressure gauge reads value=35 unit=bar
